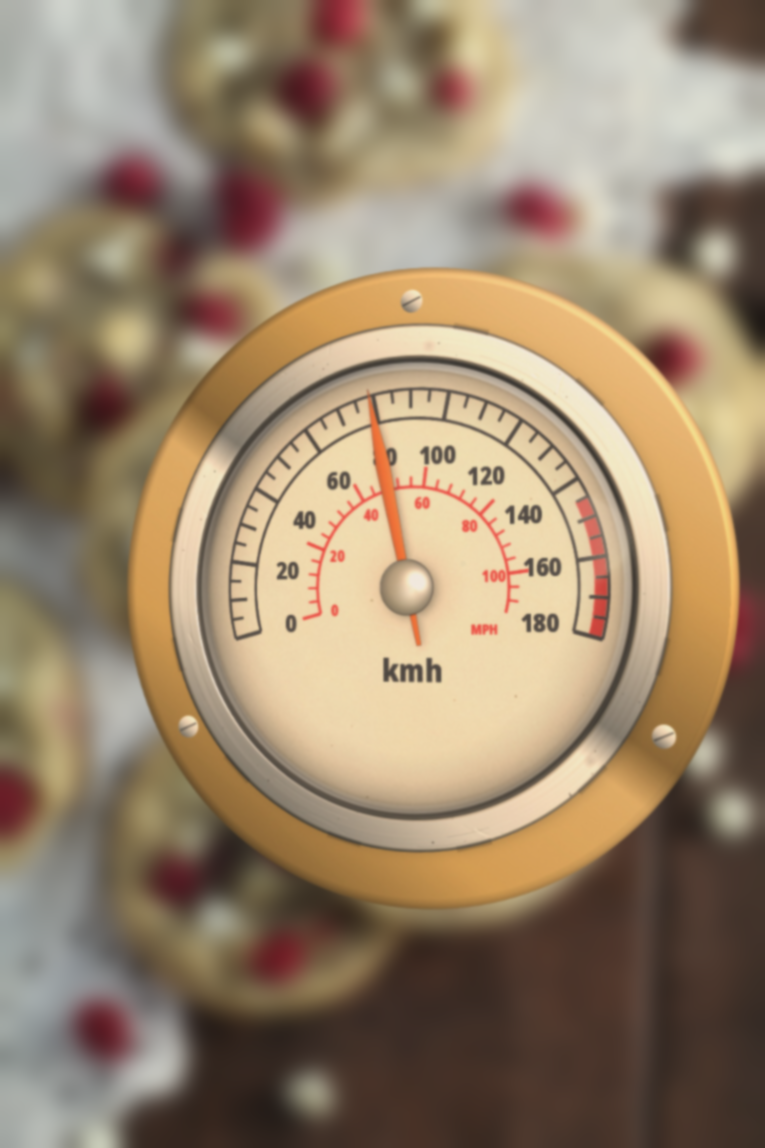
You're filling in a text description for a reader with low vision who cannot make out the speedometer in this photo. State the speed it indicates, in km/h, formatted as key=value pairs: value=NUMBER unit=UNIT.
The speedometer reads value=80 unit=km/h
